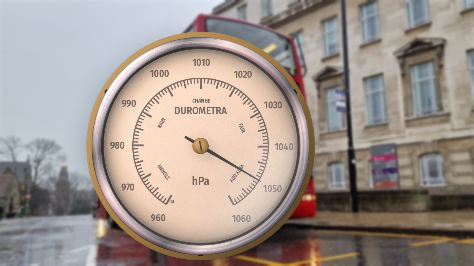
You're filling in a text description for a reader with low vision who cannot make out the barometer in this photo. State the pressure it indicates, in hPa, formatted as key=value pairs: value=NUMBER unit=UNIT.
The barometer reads value=1050 unit=hPa
